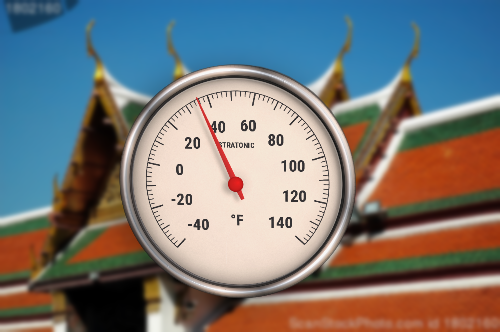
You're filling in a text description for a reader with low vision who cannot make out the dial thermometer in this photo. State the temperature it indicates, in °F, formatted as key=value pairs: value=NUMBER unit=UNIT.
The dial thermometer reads value=36 unit=°F
